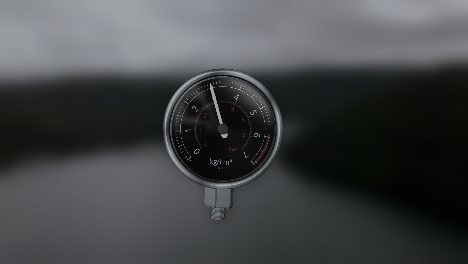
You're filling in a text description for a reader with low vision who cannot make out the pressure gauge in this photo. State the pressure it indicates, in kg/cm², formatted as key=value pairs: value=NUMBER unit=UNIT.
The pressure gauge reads value=3 unit=kg/cm²
